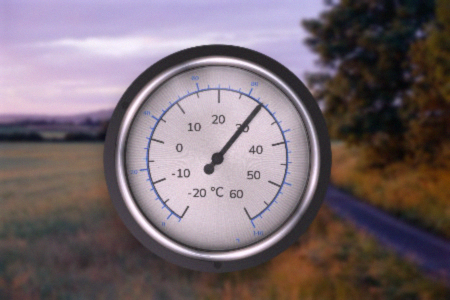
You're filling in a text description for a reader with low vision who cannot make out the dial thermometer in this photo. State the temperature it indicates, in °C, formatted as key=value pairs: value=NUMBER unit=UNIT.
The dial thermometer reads value=30 unit=°C
